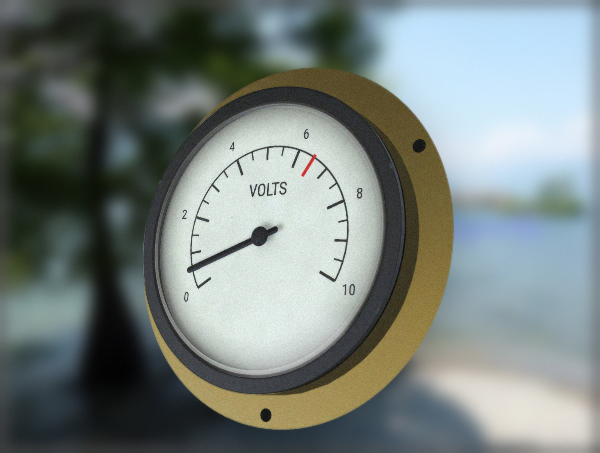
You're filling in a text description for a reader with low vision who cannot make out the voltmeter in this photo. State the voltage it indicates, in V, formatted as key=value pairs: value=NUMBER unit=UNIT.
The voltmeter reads value=0.5 unit=V
